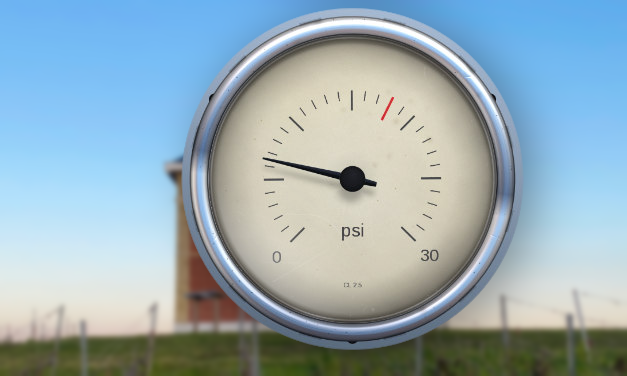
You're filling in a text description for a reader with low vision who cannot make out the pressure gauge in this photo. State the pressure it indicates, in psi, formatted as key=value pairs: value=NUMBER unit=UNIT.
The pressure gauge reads value=6.5 unit=psi
